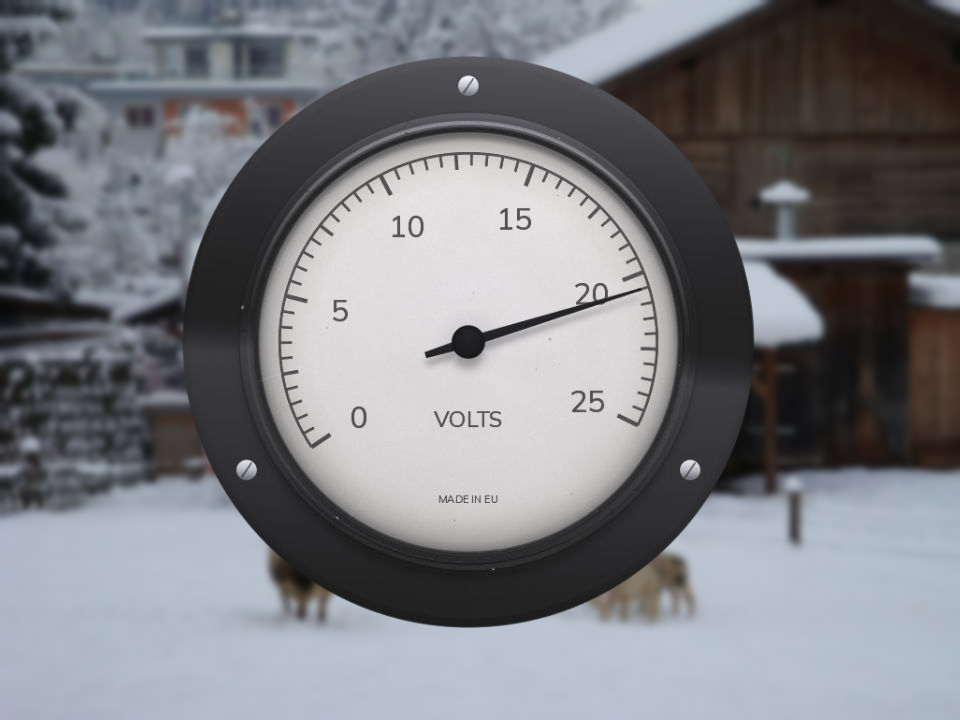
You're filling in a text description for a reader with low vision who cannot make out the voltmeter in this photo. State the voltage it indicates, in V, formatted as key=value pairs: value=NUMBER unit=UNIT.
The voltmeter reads value=20.5 unit=V
